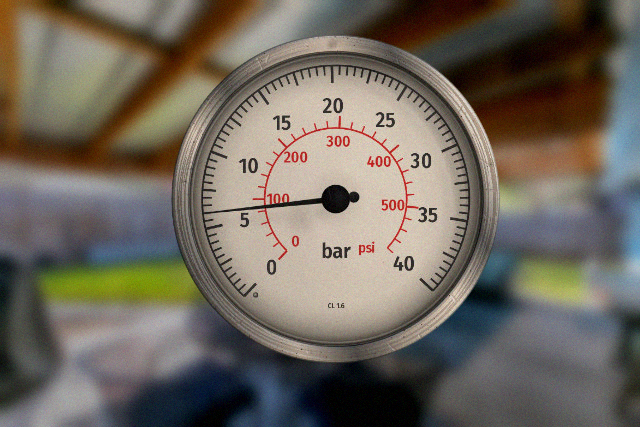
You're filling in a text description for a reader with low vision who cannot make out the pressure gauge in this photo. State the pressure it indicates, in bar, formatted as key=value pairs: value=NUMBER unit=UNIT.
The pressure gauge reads value=6 unit=bar
